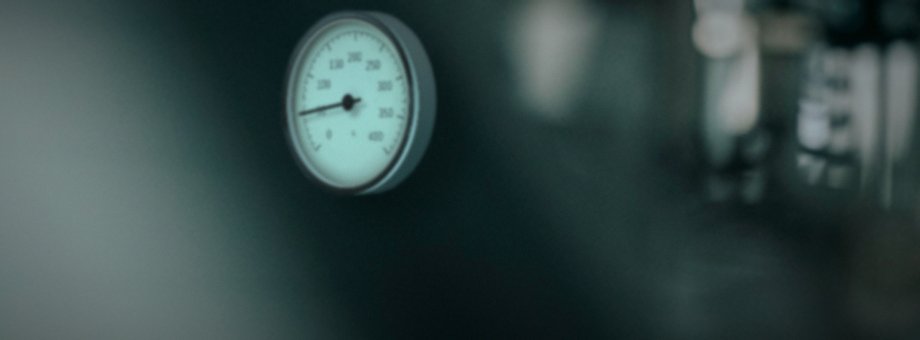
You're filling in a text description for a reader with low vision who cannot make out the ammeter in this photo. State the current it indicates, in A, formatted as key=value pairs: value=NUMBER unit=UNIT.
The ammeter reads value=50 unit=A
